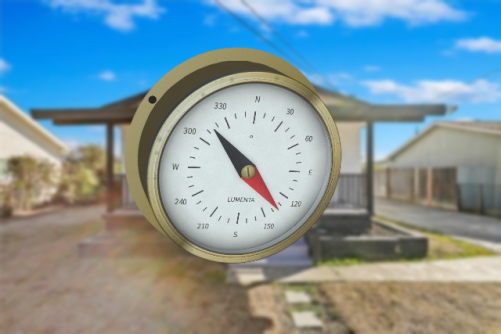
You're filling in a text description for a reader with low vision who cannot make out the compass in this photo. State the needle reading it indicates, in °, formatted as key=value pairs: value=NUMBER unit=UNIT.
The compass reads value=135 unit=°
